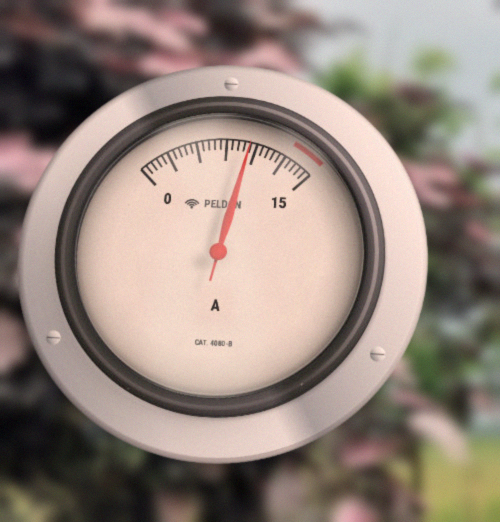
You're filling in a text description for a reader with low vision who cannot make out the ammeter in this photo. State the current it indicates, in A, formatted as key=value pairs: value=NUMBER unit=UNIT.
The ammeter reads value=9.5 unit=A
